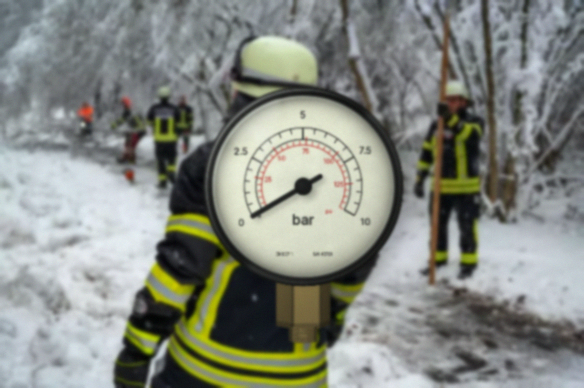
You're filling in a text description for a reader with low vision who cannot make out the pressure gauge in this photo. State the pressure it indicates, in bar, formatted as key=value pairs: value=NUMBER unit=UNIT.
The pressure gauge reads value=0 unit=bar
